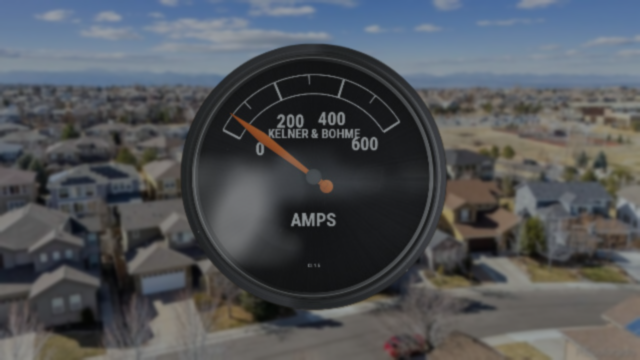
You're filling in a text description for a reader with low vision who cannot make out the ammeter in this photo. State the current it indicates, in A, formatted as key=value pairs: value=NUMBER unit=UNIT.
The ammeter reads value=50 unit=A
